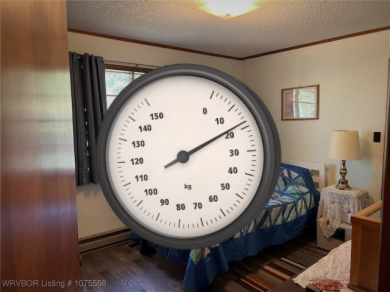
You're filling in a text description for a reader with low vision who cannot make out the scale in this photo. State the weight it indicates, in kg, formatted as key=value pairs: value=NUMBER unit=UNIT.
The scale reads value=18 unit=kg
